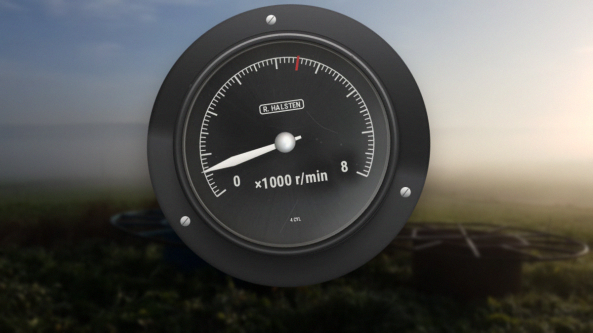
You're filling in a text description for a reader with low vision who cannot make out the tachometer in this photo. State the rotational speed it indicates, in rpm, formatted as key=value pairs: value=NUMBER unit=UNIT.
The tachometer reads value=600 unit=rpm
